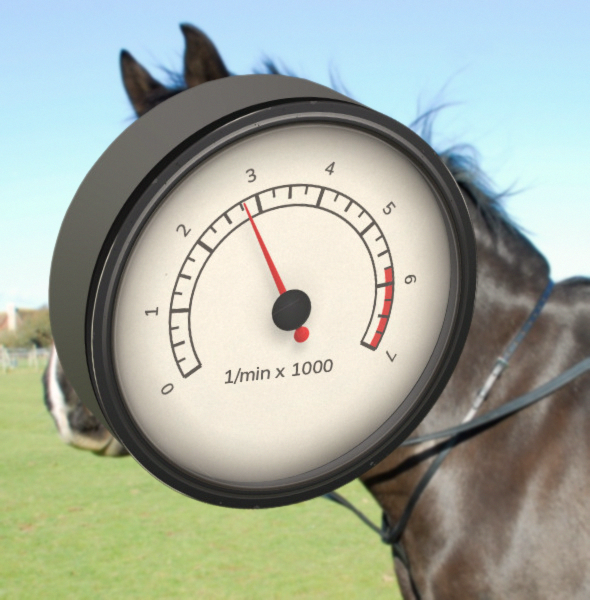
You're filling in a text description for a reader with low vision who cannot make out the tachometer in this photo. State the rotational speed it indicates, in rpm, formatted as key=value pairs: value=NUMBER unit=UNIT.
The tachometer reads value=2750 unit=rpm
